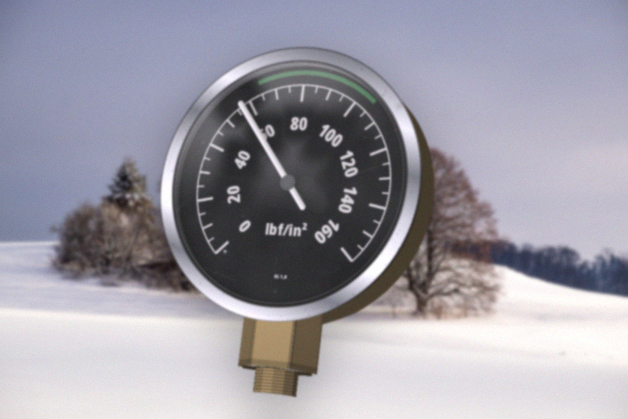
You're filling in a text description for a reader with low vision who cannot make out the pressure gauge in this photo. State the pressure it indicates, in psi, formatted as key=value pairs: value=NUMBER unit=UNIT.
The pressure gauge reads value=57.5 unit=psi
